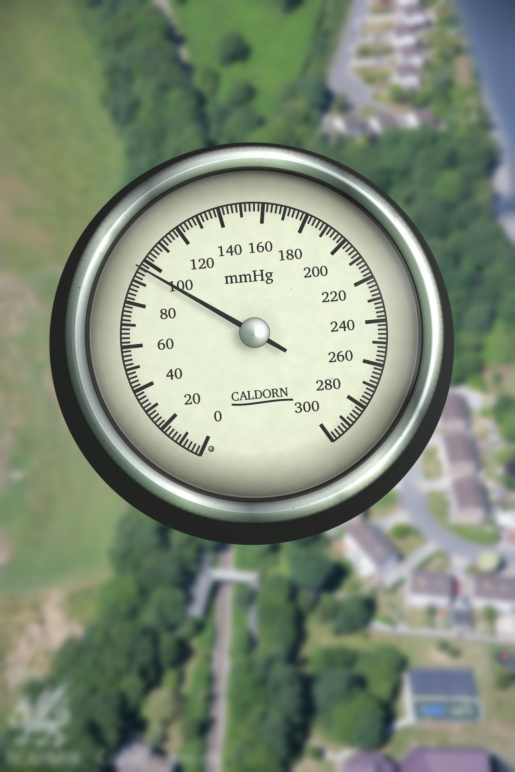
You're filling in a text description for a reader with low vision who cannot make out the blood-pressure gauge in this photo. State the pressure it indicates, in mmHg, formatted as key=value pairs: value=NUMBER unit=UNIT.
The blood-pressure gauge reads value=96 unit=mmHg
